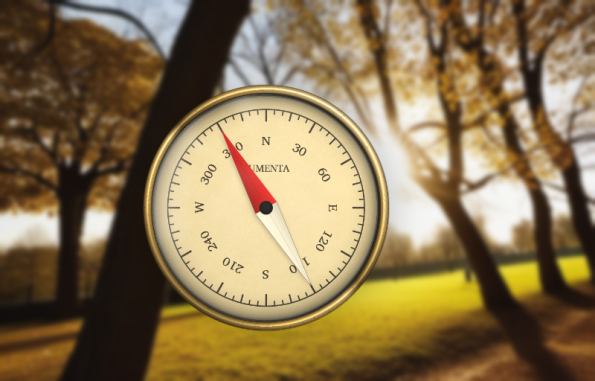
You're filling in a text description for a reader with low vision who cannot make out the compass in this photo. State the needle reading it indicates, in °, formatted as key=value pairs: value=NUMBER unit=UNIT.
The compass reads value=330 unit=°
